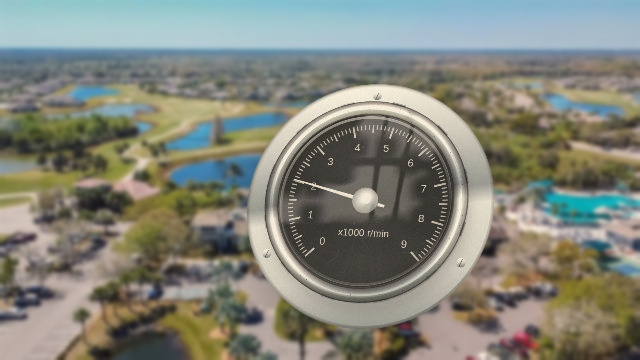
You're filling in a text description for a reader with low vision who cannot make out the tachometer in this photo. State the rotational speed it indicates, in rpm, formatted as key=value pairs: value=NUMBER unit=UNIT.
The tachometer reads value=2000 unit=rpm
